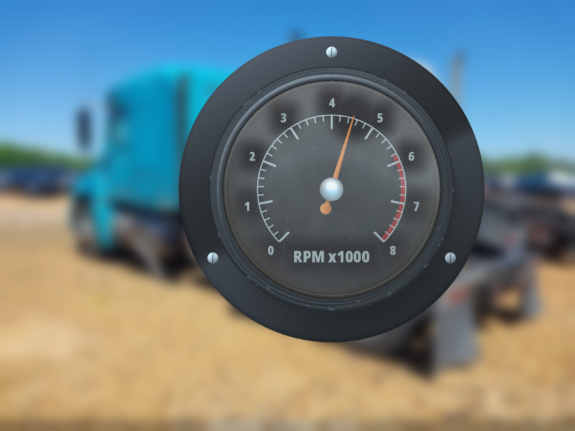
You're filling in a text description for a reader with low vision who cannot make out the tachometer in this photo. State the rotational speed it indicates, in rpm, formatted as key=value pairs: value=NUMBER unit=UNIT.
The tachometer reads value=4500 unit=rpm
